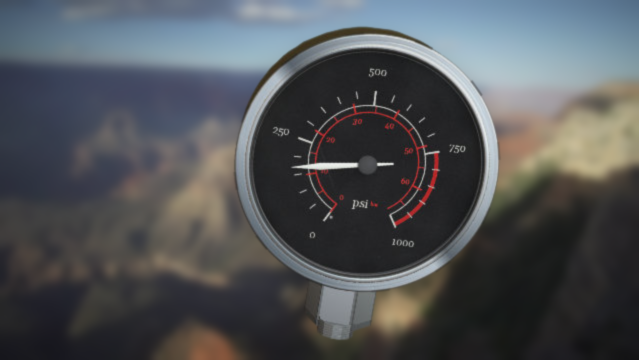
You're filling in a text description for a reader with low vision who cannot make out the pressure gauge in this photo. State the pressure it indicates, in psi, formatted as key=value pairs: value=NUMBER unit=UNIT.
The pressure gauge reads value=175 unit=psi
